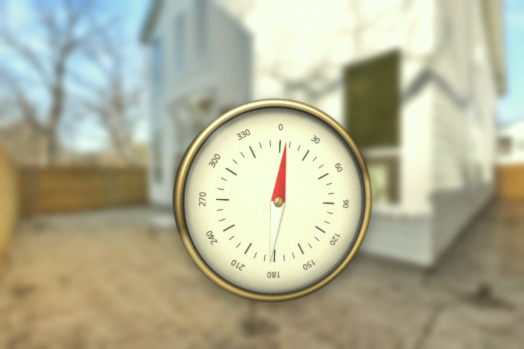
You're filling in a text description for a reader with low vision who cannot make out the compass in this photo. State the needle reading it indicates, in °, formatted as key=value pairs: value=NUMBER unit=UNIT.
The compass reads value=5 unit=°
